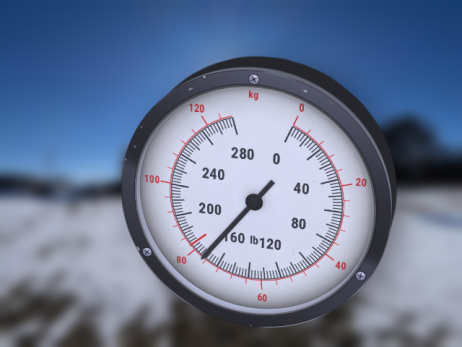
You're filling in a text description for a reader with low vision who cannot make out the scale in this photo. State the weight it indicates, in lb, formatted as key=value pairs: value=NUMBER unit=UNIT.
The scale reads value=170 unit=lb
